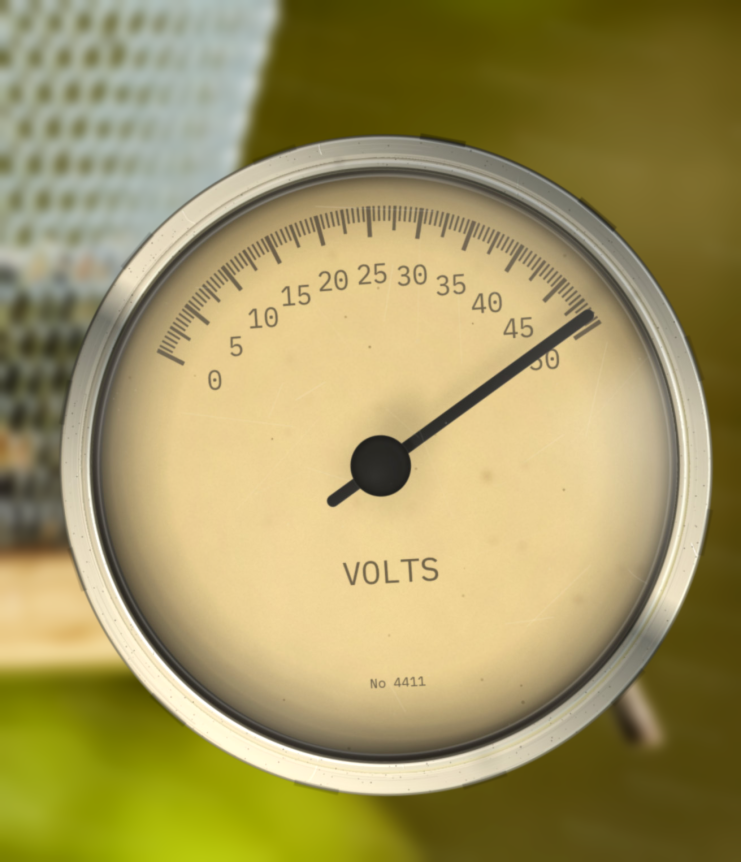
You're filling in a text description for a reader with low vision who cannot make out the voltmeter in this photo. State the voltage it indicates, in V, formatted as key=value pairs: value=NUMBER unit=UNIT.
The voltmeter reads value=49 unit=V
